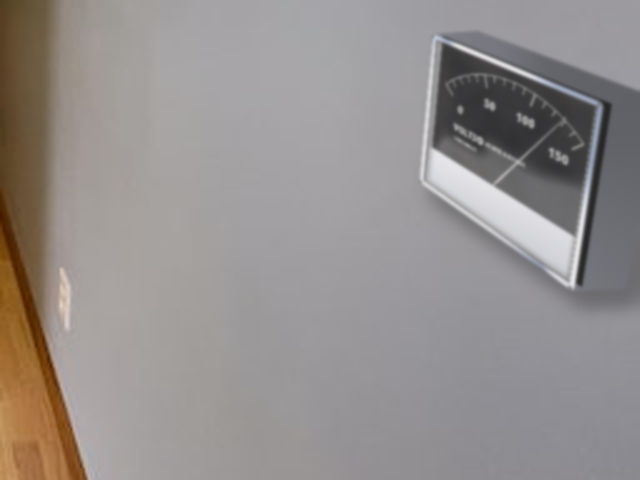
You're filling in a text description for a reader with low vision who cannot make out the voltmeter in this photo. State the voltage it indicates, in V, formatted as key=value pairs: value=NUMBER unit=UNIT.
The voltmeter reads value=130 unit=V
